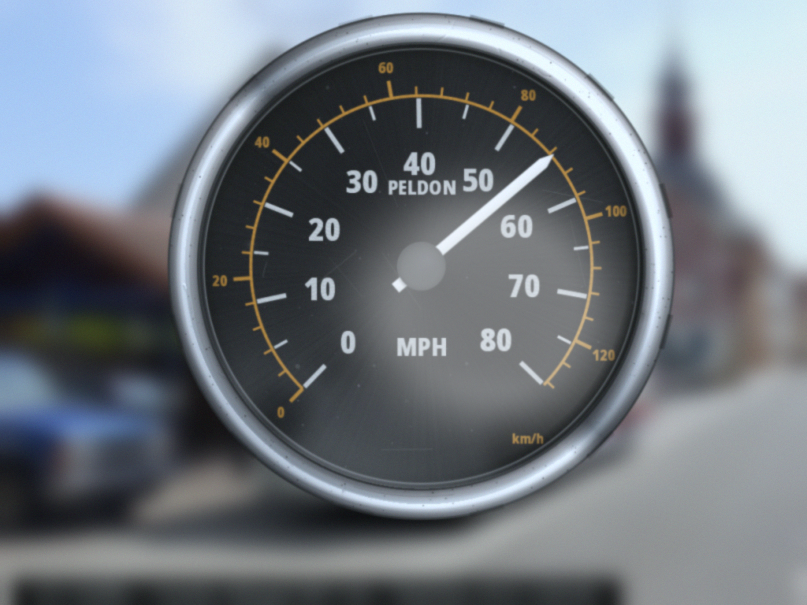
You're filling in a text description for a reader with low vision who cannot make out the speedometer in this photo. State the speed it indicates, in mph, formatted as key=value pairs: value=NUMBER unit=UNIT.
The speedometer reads value=55 unit=mph
